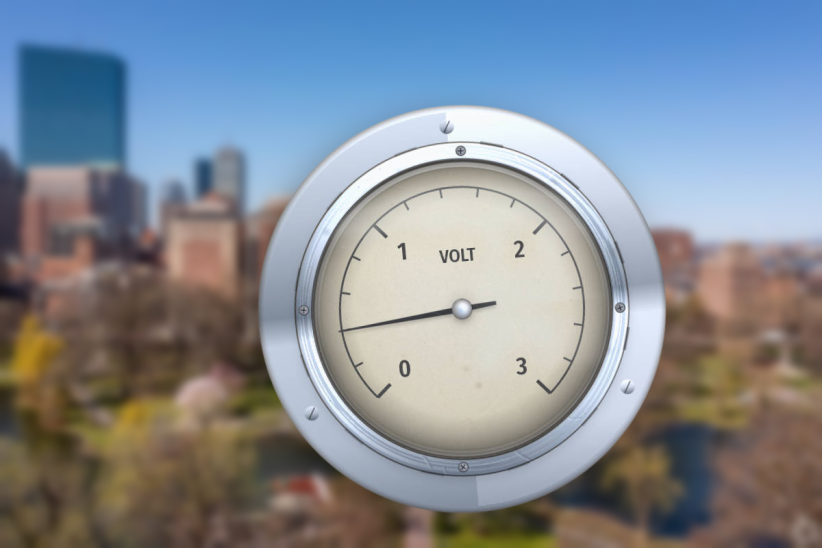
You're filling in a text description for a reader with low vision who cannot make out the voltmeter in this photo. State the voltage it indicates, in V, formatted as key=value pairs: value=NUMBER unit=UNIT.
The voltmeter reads value=0.4 unit=V
